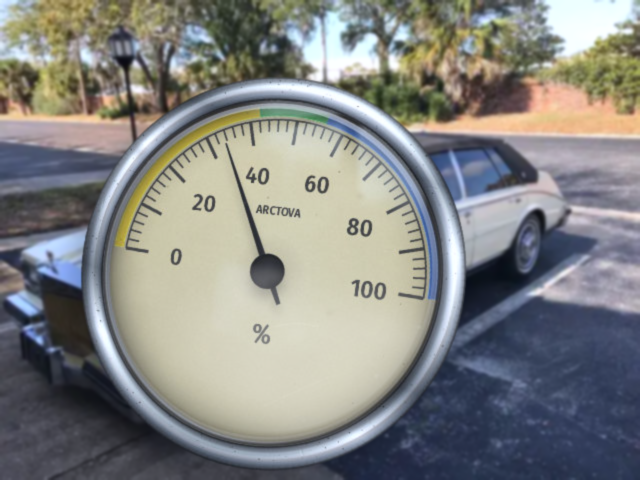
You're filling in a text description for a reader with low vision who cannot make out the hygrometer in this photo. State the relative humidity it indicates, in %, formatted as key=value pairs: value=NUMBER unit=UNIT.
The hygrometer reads value=34 unit=%
